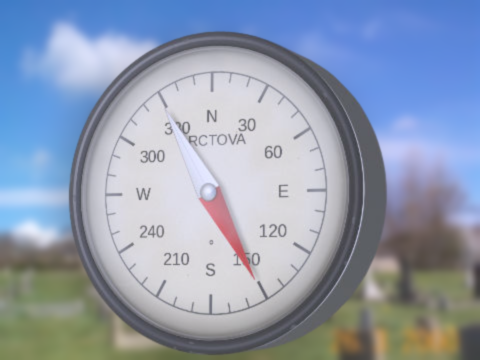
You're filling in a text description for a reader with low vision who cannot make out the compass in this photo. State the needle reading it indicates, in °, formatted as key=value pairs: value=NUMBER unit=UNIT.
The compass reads value=150 unit=°
